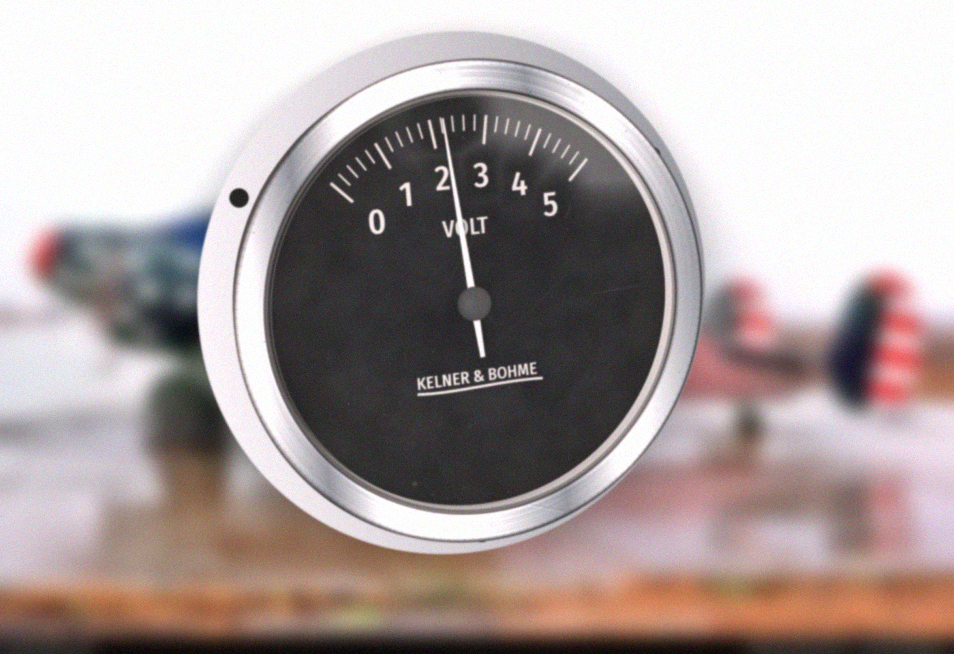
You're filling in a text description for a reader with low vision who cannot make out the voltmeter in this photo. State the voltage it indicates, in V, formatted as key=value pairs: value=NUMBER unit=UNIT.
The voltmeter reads value=2.2 unit=V
